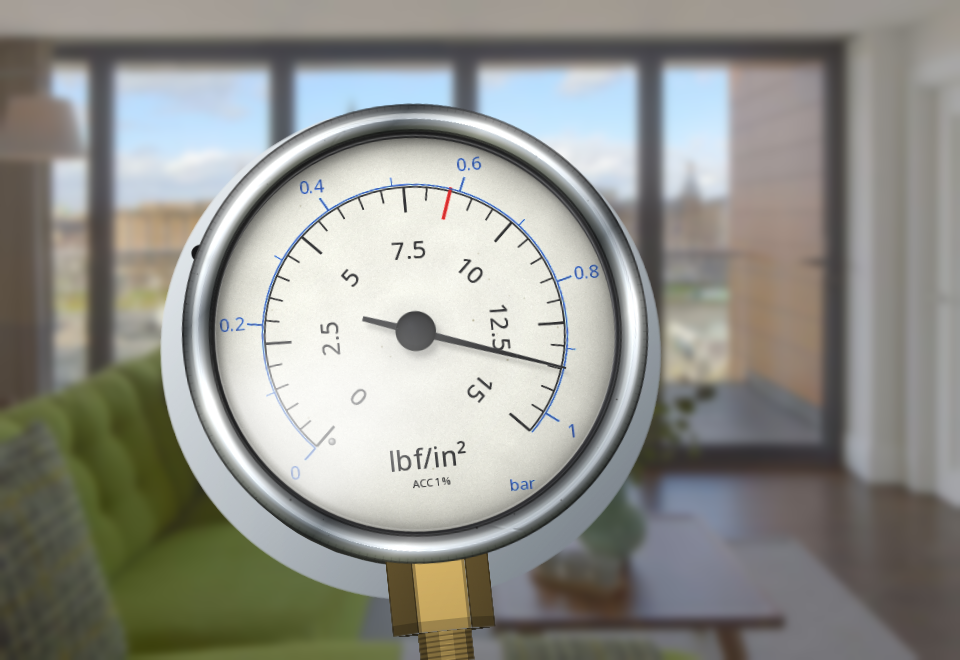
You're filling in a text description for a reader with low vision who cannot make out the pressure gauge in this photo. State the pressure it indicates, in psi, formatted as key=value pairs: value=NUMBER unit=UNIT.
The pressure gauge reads value=13.5 unit=psi
